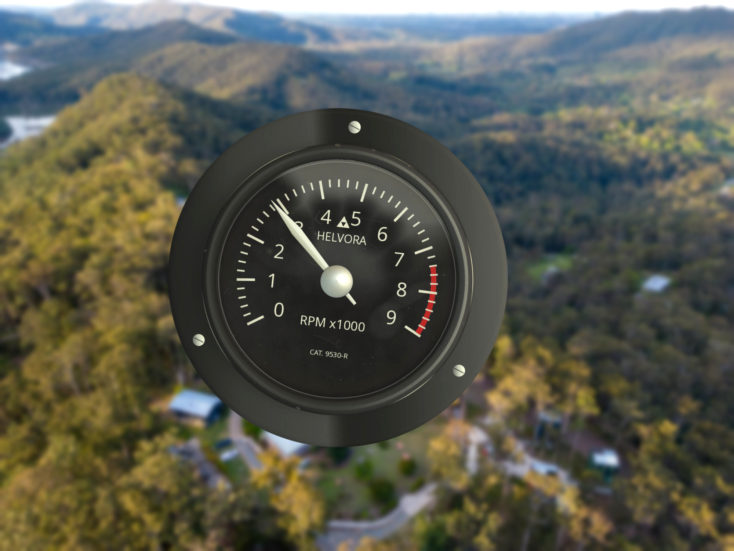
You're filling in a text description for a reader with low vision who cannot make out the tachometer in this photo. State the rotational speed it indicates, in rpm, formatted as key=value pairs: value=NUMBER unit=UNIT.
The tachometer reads value=2900 unit=rpm
